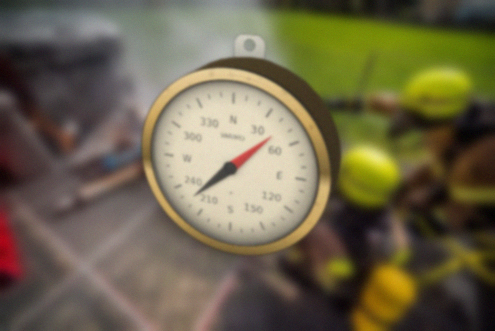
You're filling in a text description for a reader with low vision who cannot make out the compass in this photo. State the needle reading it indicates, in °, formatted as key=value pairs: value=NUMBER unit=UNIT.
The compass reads value=45 unit=°
